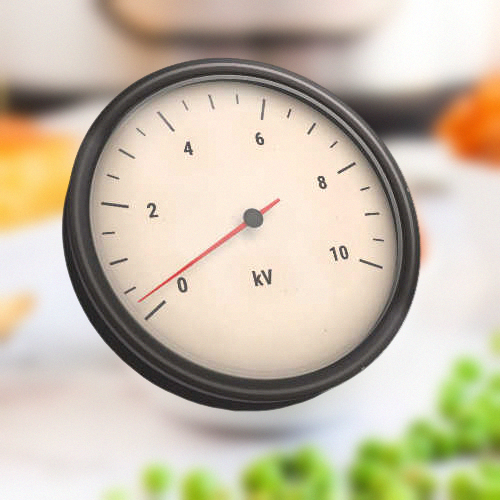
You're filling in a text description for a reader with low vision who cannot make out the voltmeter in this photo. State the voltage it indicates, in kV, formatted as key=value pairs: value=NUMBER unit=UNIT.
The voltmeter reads value=0.25 unit=kV
